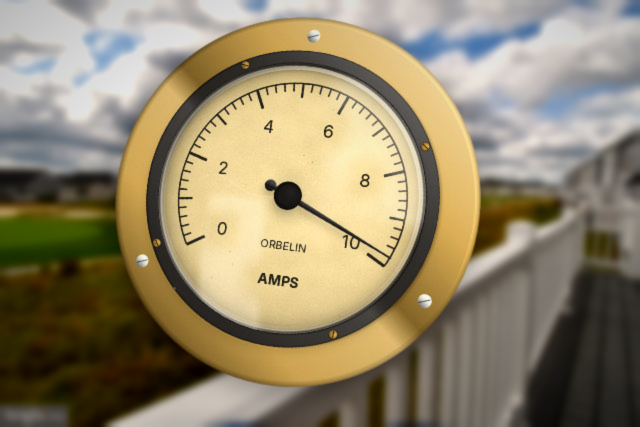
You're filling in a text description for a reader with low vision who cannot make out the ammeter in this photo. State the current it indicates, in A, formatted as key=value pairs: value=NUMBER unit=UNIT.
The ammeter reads value=9.8 unit=A
